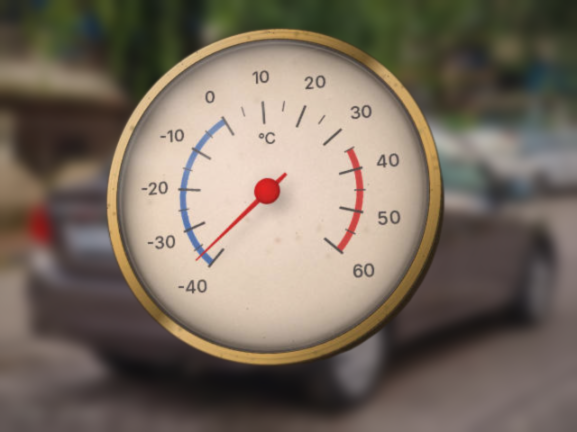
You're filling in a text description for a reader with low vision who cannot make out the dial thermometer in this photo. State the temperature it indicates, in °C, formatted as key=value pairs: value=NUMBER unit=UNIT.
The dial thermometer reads value=-37.5 unit=°C
